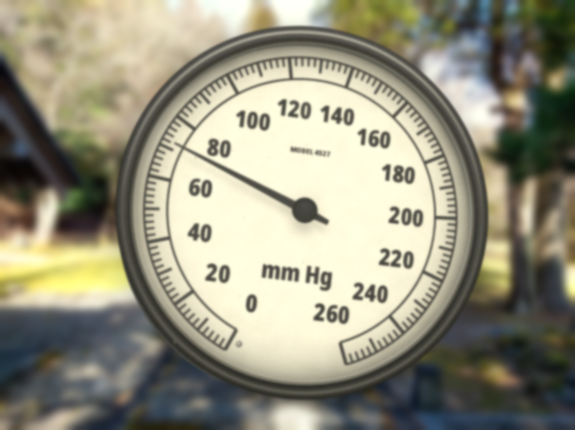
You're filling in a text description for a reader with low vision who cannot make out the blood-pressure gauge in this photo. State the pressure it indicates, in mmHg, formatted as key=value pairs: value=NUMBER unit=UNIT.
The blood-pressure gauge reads value=72 unit=mmHg
